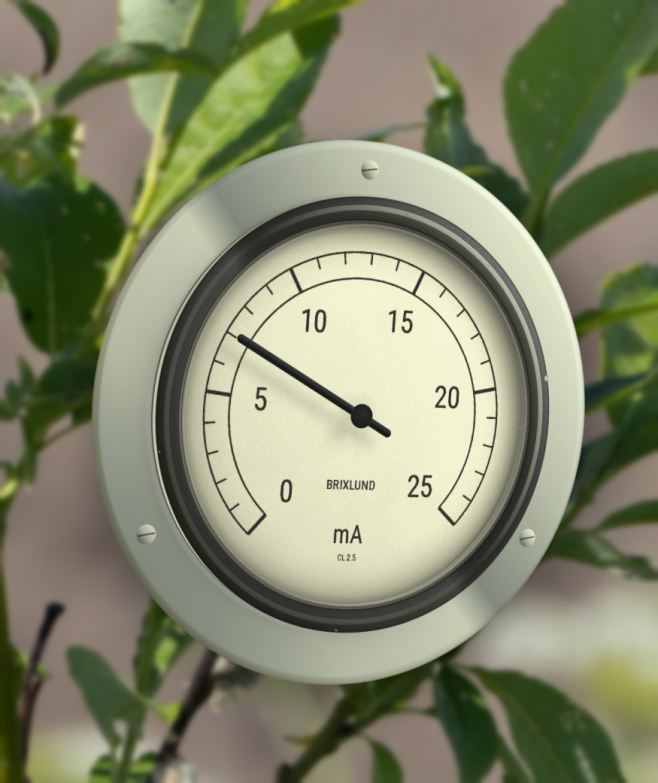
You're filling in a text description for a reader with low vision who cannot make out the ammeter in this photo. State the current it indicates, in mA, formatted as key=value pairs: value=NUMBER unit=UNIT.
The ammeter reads value=7 unit=mA
